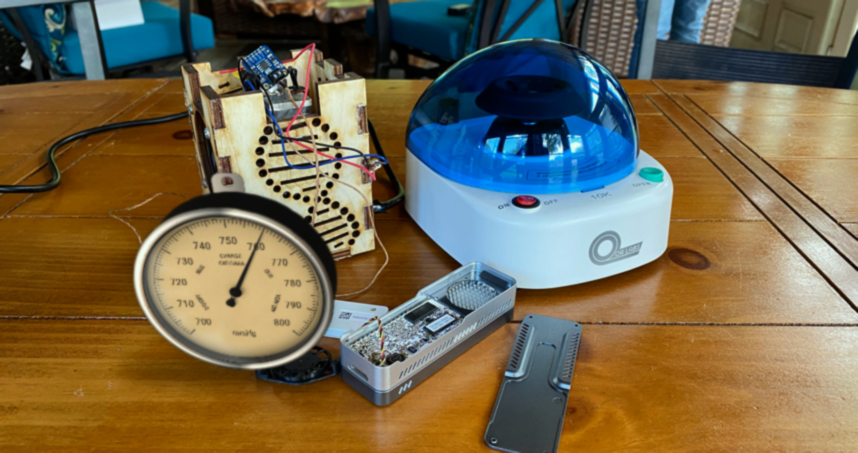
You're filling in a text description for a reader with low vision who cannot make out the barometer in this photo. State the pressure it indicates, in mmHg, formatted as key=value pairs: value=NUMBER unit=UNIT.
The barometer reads value=760 unit=mmHg
